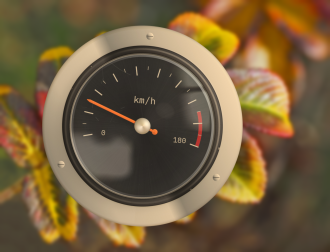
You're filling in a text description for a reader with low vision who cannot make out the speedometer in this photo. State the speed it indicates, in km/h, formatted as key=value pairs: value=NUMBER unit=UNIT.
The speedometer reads value=30 unit=km/h
